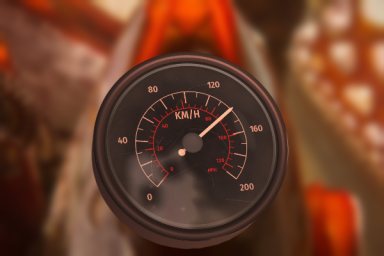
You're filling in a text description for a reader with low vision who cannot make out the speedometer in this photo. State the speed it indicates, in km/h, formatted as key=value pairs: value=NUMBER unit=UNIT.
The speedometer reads value=140 unit=km/h
